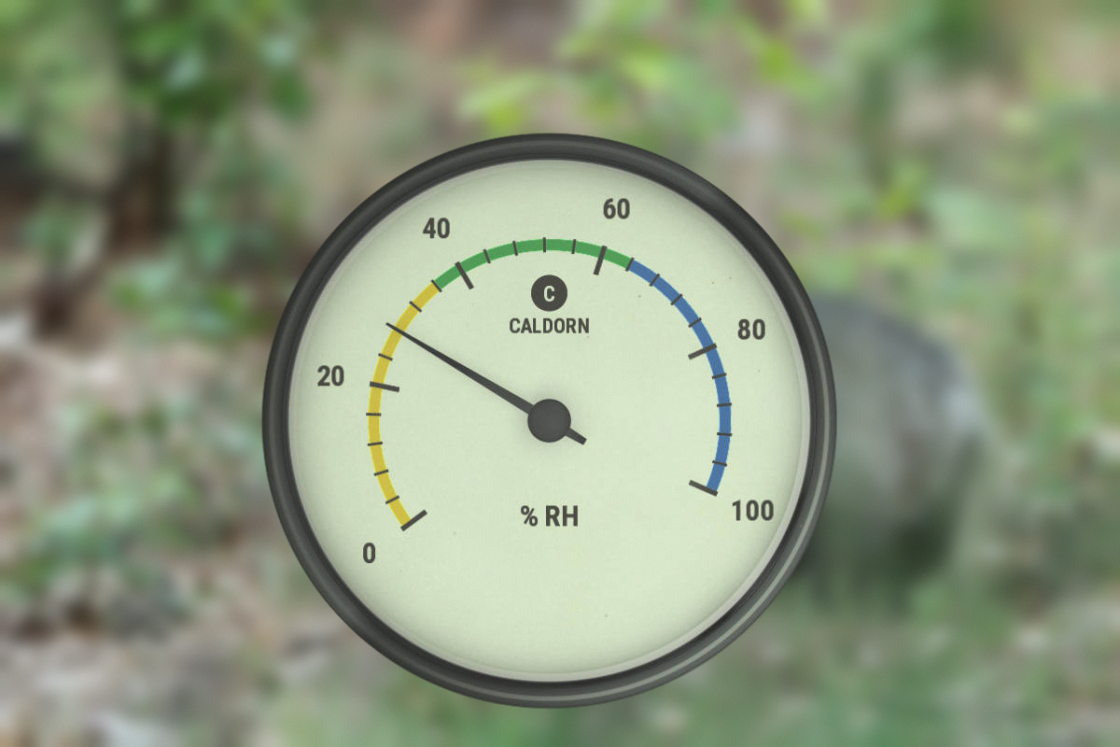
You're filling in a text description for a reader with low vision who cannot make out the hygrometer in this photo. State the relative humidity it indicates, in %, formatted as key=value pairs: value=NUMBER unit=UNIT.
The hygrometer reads value=28 unit=%
